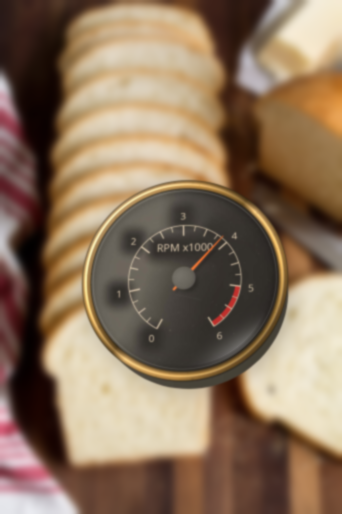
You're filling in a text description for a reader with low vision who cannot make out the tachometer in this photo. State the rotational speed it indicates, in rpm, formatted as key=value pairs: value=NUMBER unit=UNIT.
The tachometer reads value=3875 unit=rpm
